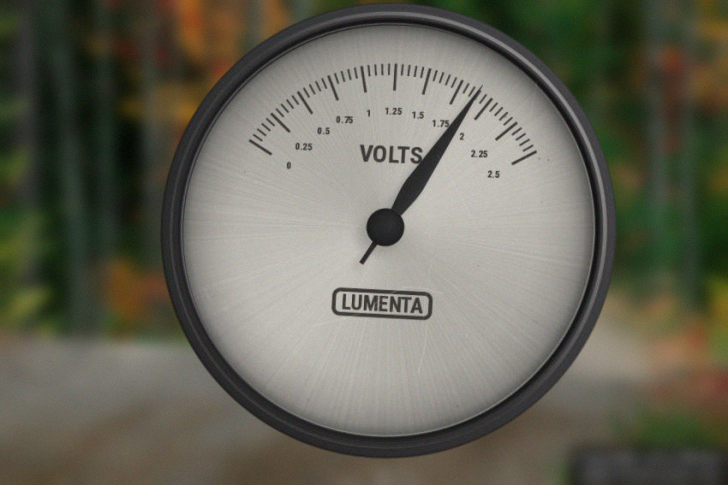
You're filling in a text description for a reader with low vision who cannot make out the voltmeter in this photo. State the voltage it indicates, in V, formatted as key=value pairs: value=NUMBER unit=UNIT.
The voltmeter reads value=1.9 unit=V
